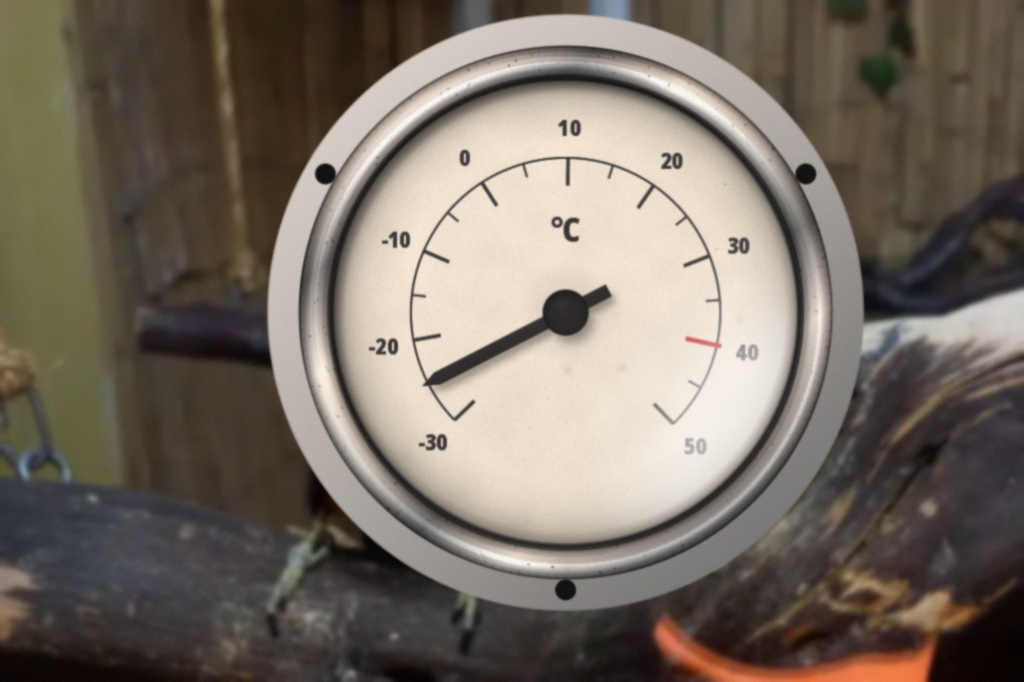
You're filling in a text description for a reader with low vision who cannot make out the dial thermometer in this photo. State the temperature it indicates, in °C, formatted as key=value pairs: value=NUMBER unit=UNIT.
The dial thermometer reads value=-25 unit=°C
